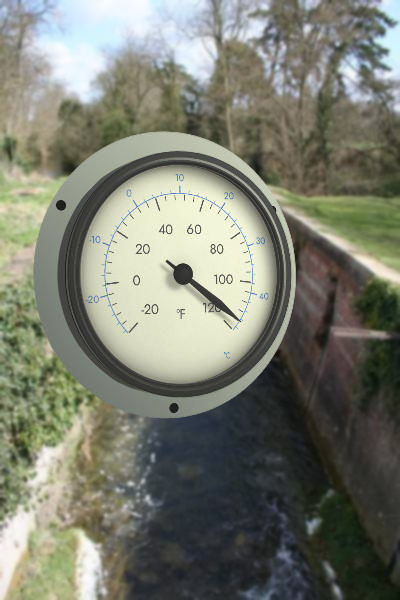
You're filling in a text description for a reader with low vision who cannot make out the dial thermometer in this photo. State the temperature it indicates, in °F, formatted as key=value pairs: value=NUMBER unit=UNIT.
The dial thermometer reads value=116 unit=°F
